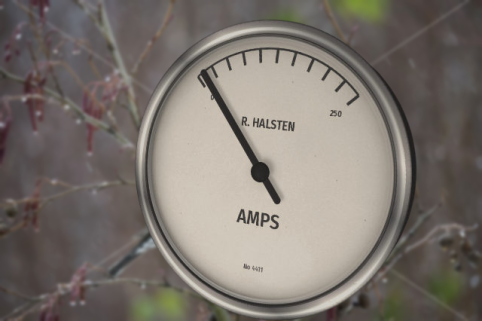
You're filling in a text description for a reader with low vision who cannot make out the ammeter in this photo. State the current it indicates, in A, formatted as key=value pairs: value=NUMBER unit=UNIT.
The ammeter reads value=12.5 unit=A
